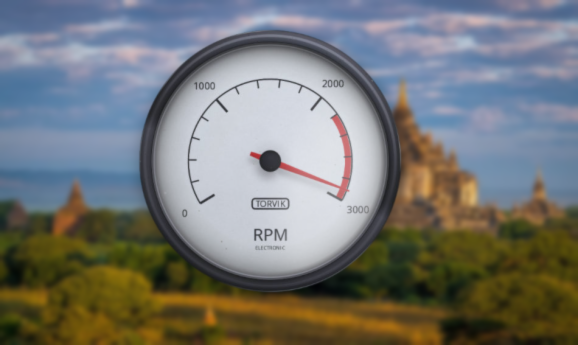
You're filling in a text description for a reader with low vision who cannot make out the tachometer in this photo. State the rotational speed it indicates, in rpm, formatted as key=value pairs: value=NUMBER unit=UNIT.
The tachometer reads value=2900 unit=rpm
